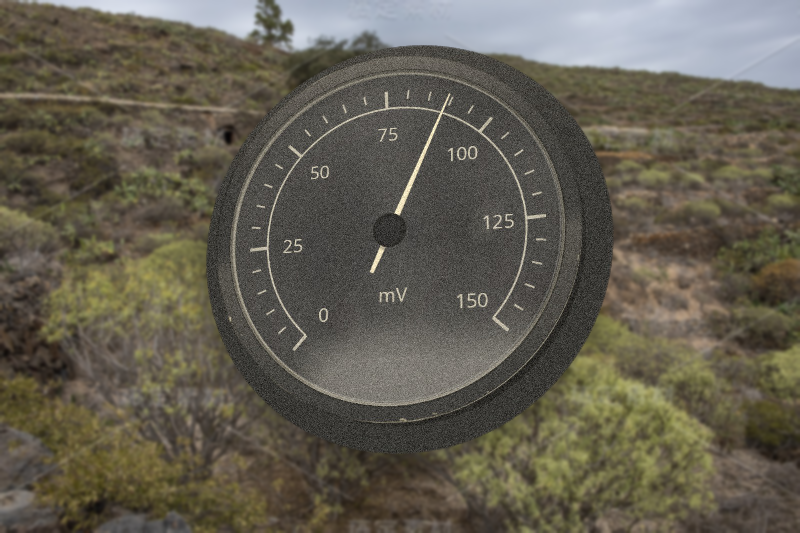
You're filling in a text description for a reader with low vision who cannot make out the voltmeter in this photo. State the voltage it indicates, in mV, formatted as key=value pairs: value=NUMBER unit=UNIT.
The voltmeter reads value=90 unit=mV
